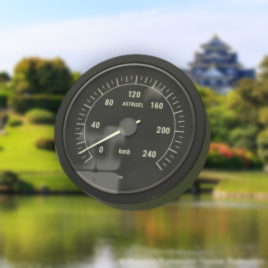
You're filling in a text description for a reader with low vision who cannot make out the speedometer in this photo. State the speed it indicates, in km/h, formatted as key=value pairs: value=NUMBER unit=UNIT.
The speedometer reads value=10 unit=km/h
